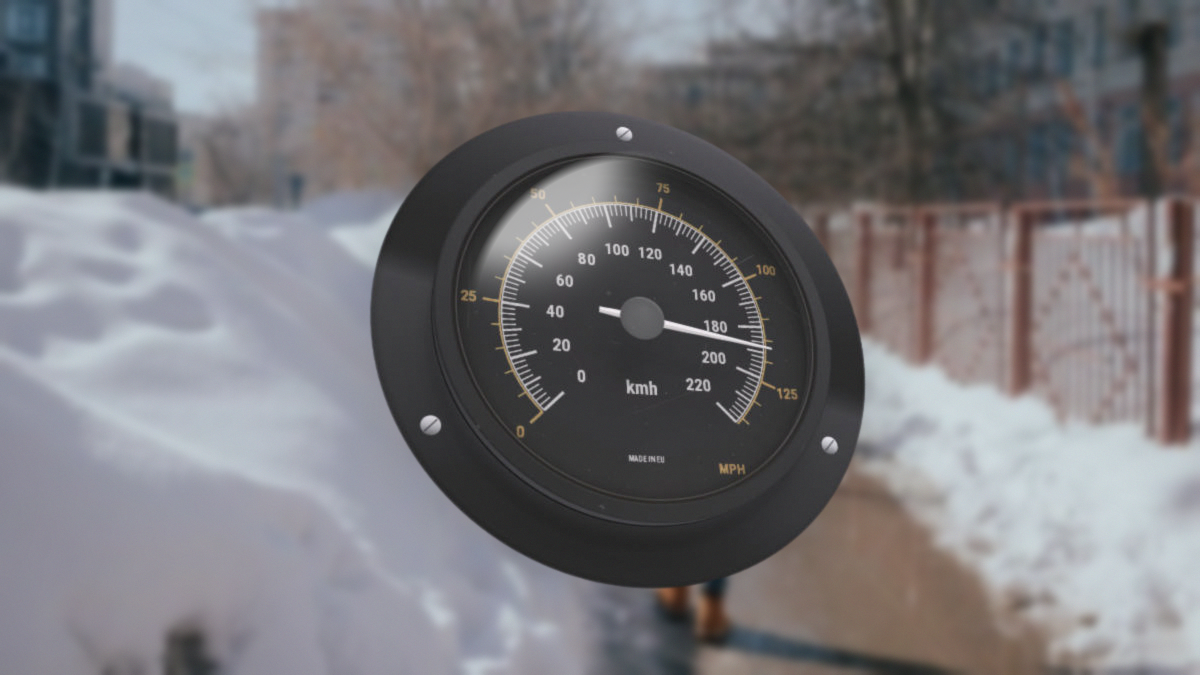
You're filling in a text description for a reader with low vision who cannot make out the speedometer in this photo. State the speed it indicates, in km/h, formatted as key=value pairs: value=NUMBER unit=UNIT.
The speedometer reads value=190 unit=km/h
